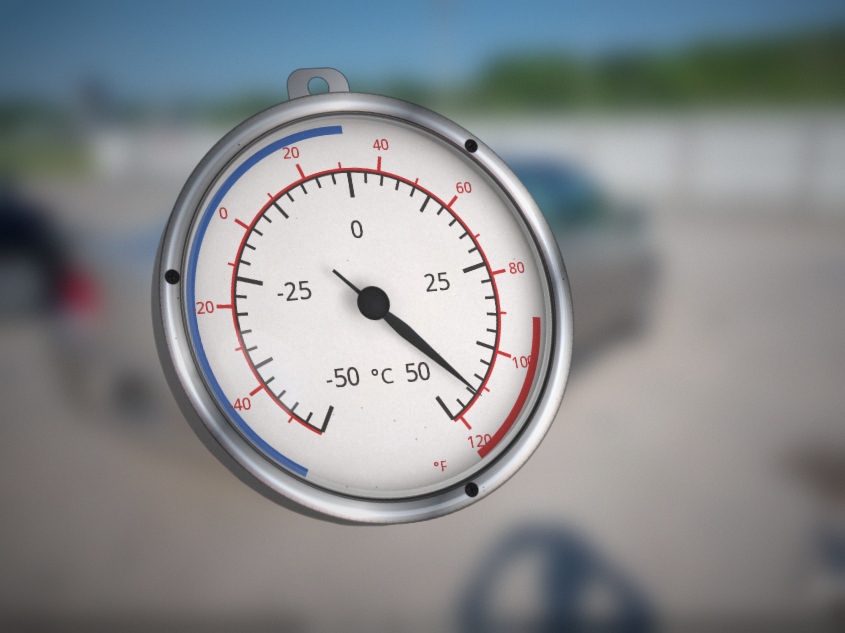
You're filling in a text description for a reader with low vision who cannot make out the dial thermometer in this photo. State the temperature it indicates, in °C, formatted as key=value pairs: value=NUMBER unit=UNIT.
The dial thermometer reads value=45 unit=°C
